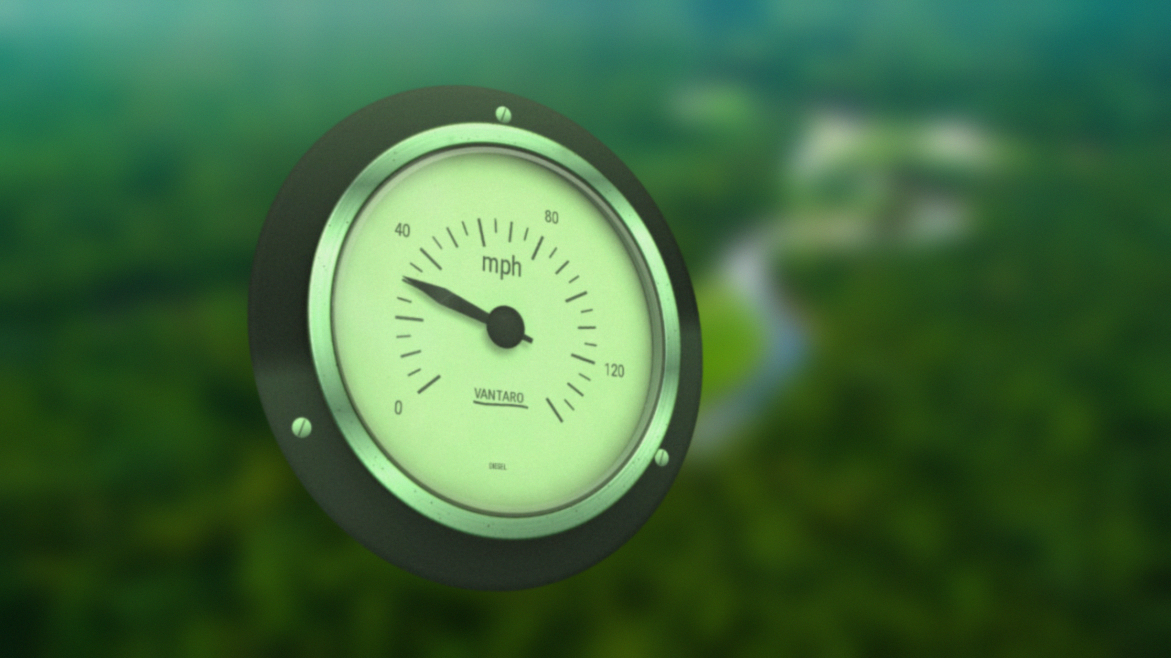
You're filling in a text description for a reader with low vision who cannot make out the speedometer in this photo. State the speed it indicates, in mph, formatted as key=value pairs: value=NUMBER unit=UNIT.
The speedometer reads value=30 unit=mph
